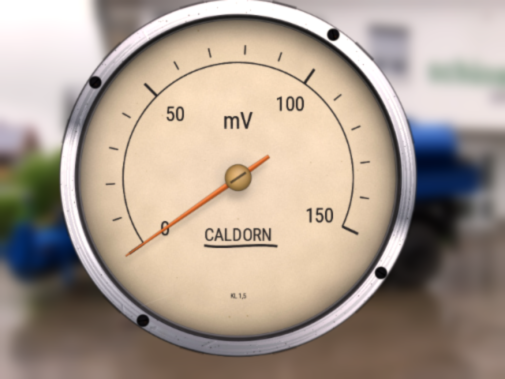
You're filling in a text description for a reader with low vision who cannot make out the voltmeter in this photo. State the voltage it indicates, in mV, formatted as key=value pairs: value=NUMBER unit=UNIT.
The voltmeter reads value=0 unit=mV
